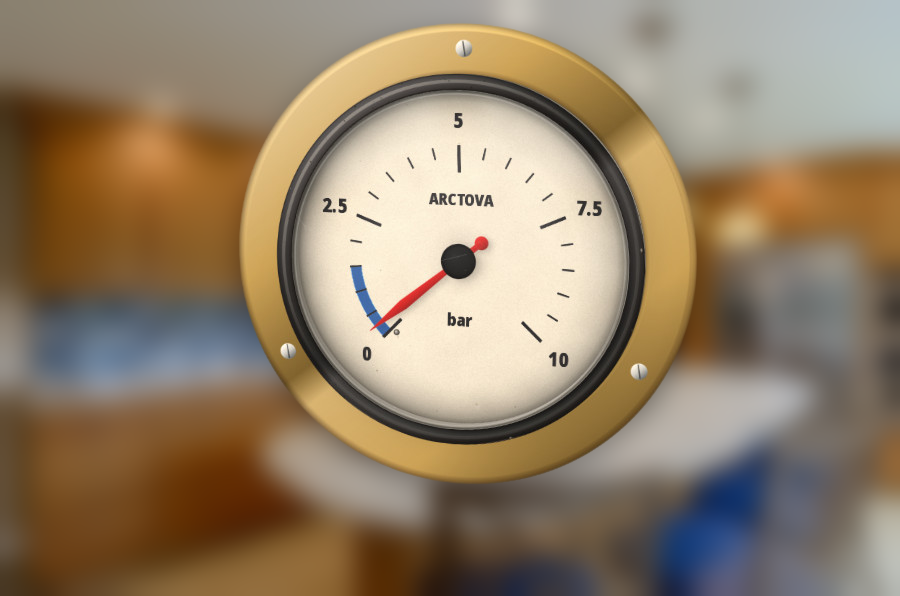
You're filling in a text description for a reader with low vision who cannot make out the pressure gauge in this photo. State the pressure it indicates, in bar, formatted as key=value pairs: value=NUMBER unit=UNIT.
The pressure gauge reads value=0.25 unit=bar
